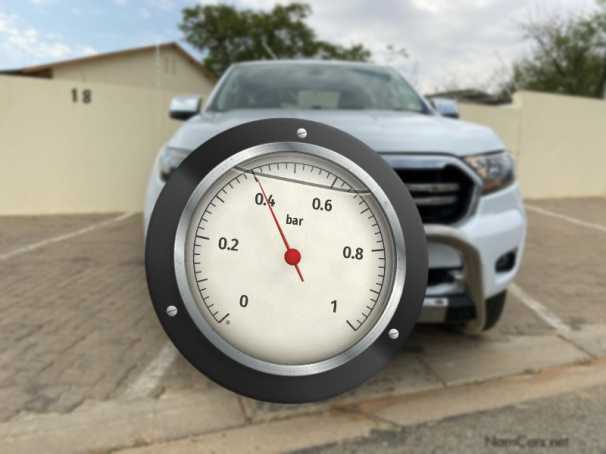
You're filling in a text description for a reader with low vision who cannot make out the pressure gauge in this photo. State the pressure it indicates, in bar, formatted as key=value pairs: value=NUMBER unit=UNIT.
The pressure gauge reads value=0.4 unit=bar
